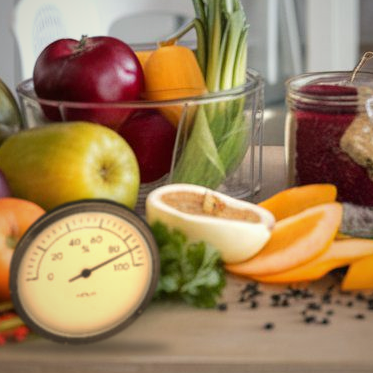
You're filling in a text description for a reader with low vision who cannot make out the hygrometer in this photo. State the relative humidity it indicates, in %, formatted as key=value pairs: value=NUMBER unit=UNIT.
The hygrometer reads value=88 unit=%
